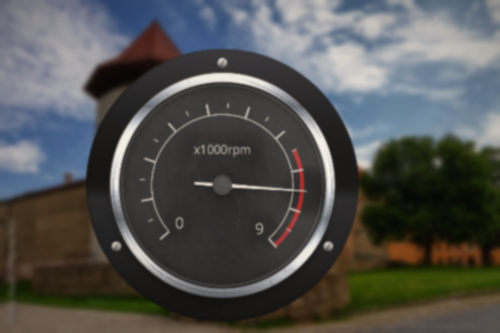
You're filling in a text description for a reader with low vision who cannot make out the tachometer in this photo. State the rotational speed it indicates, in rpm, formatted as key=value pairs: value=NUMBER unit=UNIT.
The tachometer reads value=7500 unit=rpm
